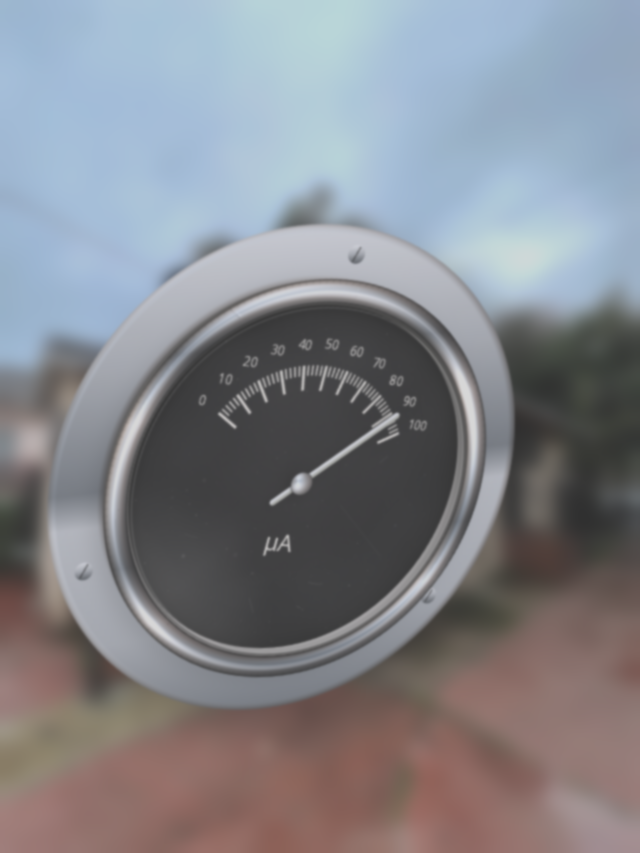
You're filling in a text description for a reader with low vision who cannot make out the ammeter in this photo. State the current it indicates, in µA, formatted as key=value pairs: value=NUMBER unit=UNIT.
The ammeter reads value=90 unit=µA
